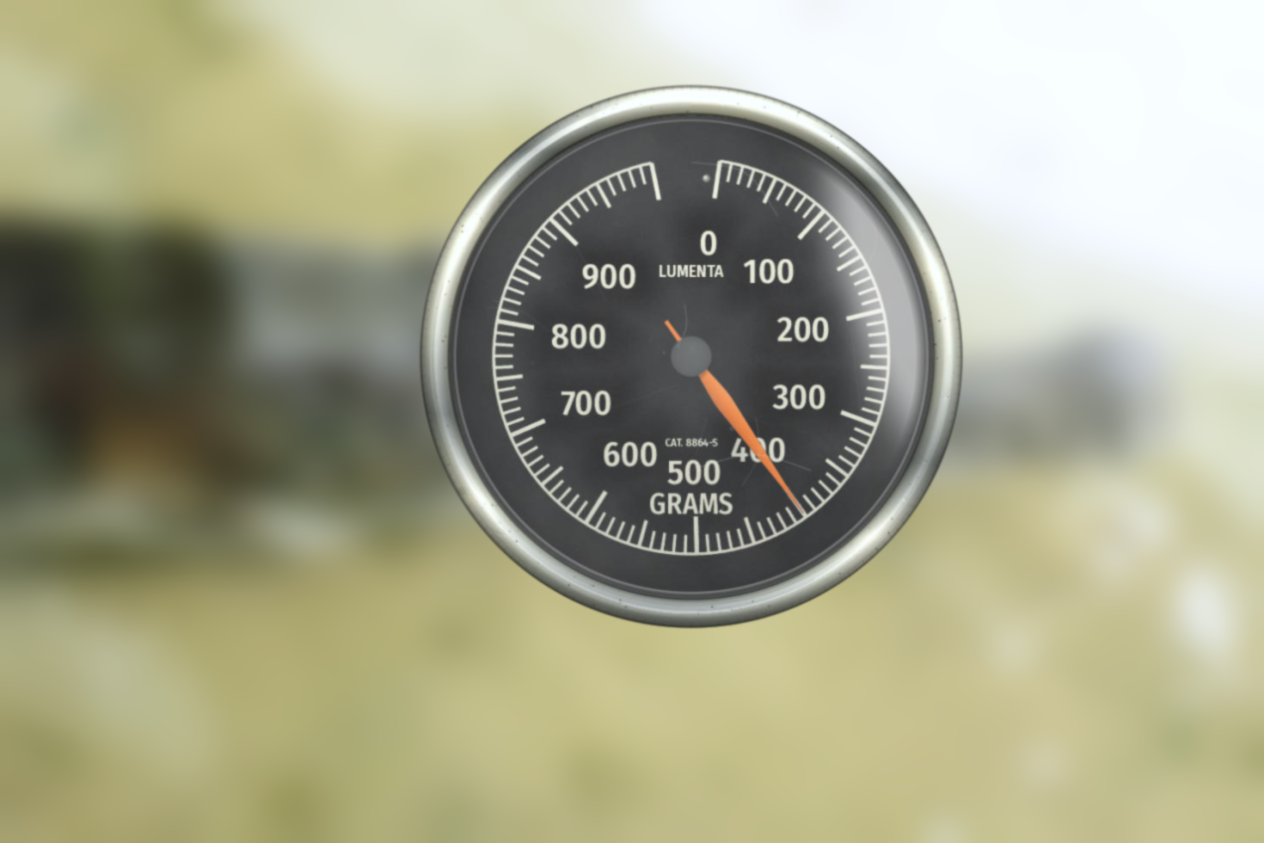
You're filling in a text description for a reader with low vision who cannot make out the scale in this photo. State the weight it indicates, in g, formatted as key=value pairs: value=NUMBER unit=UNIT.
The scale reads value=400 unit=g
